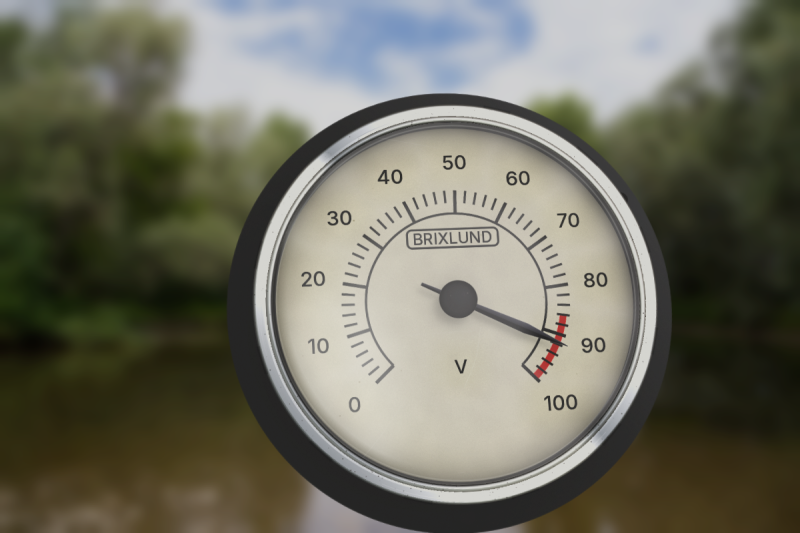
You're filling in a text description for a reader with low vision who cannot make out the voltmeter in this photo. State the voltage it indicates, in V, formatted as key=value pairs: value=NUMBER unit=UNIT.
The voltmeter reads value=92 unit=V
